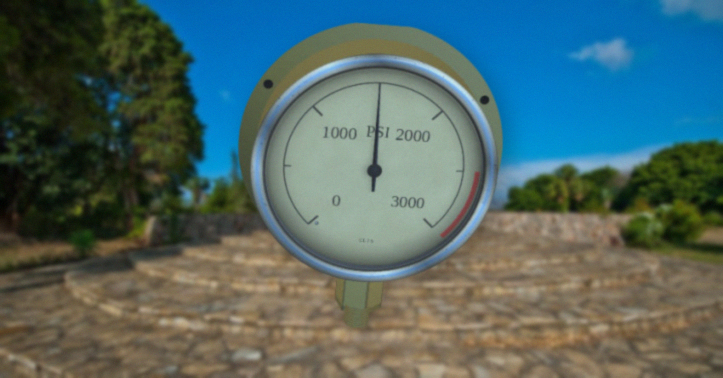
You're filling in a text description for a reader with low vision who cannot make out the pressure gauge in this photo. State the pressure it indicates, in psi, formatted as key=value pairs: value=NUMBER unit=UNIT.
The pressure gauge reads value=1500 unit=psi
